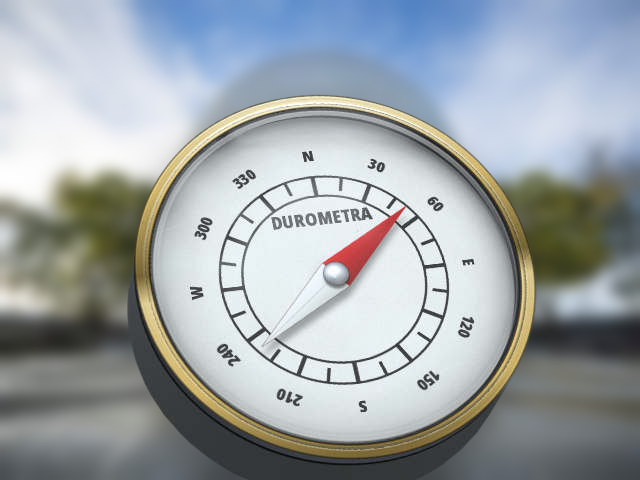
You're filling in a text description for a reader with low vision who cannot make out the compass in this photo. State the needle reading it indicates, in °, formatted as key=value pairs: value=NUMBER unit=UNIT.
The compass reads value=52.5 unit=°
